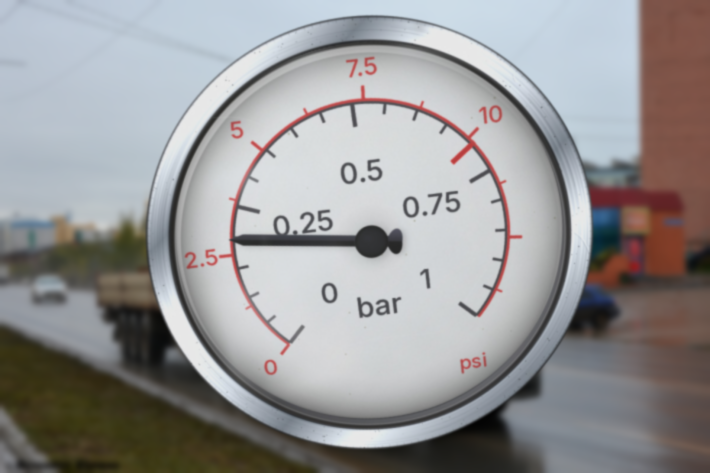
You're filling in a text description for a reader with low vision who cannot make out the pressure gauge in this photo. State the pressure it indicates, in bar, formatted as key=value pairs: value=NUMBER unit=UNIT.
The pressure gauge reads value=0.2 unit=bar
